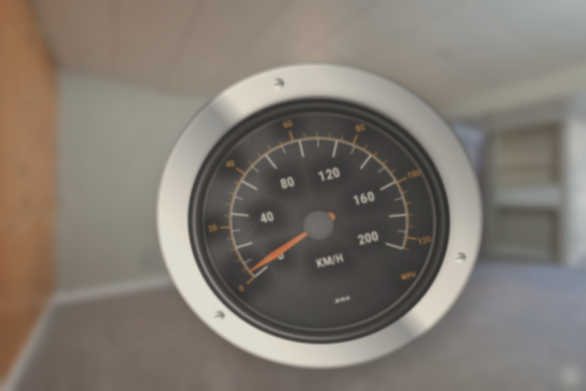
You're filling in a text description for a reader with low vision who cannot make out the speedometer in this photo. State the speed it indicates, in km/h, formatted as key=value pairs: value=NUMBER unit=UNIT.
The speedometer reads value=5 unit=km/h
